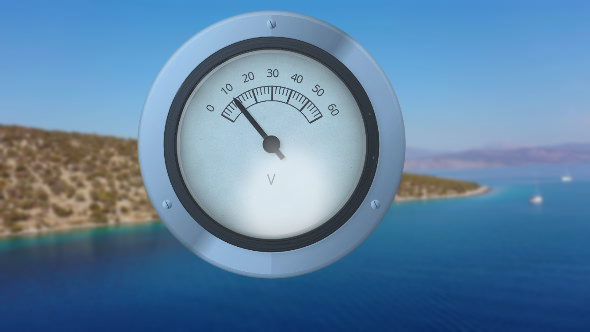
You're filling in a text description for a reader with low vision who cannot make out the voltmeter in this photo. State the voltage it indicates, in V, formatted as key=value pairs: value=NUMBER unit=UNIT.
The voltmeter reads value=10 unit=V
